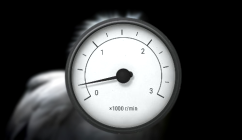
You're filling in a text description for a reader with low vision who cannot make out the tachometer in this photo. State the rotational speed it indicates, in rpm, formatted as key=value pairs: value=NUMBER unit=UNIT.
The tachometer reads value=250 unit=rpm
